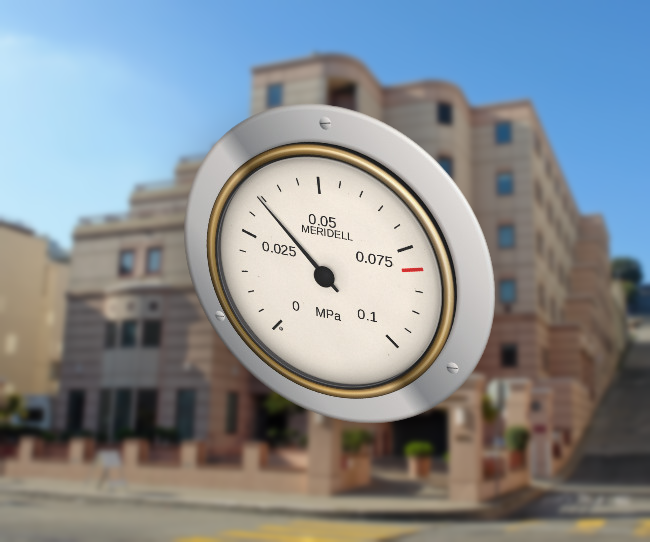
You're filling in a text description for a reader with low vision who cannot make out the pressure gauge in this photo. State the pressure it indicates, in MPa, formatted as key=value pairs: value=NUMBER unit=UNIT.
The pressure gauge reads value=0.035 unit=MPa
